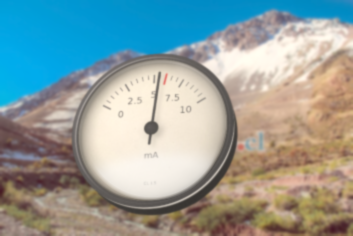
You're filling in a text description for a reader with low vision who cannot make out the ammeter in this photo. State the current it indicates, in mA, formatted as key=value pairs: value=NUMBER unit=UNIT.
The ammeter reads value=5.5 unit=mA
